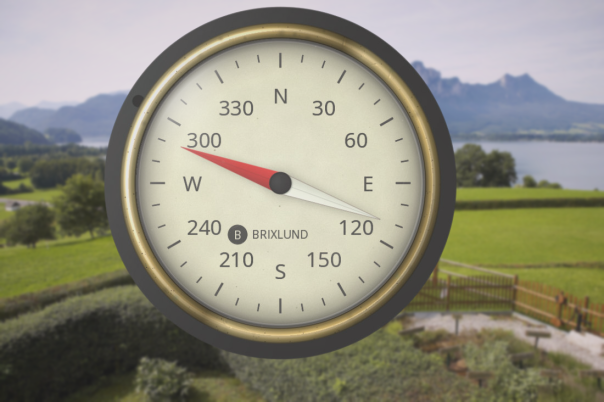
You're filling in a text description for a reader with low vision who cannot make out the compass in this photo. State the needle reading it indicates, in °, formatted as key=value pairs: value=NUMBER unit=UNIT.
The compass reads value=290 unit=°
